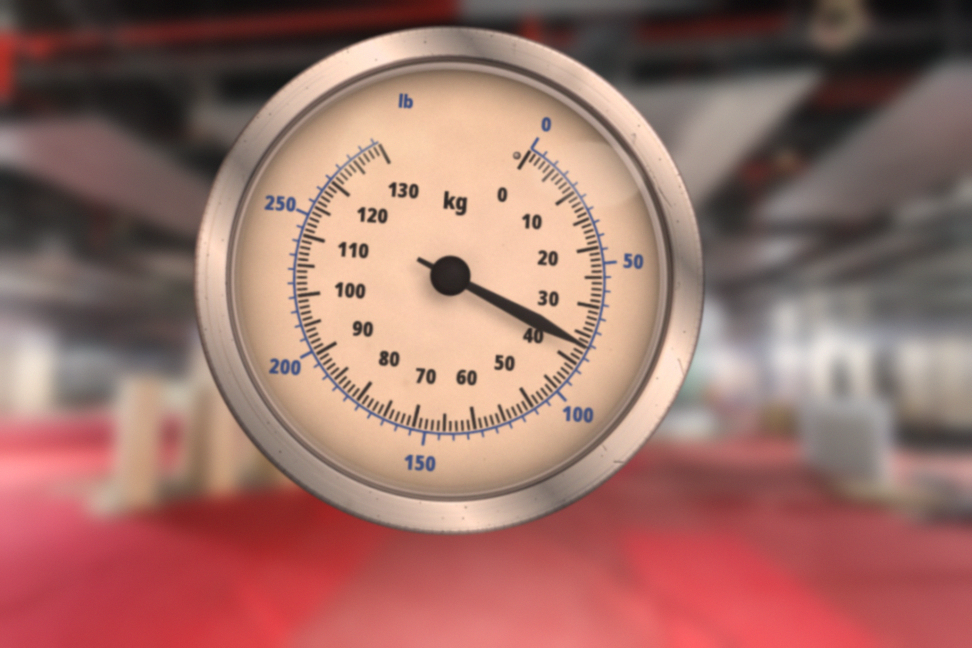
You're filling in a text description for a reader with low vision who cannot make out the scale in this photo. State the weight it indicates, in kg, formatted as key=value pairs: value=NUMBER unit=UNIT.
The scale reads value=37 unit=kg
